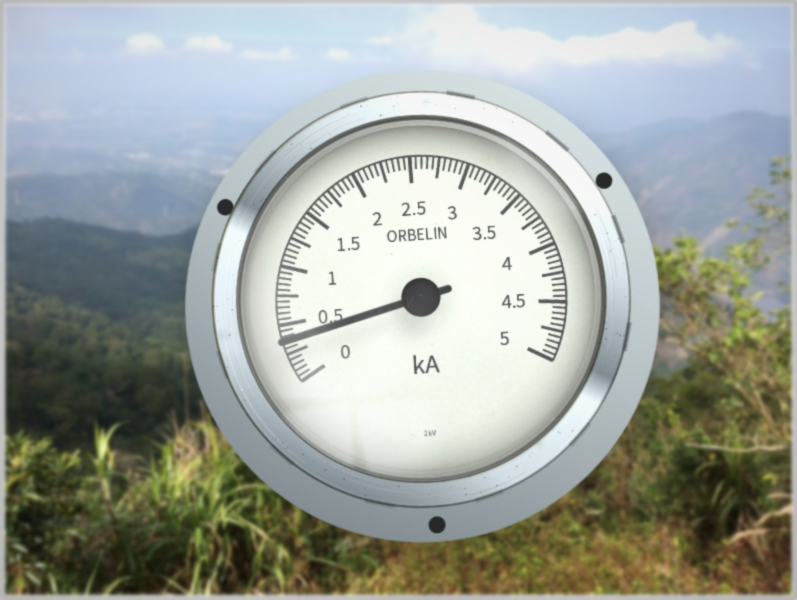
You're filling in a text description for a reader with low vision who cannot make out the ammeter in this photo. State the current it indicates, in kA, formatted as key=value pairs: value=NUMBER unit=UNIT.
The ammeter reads value=0.35 unit=kA
